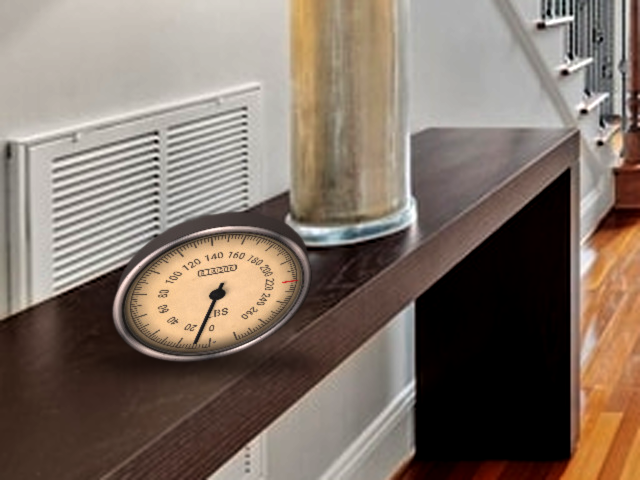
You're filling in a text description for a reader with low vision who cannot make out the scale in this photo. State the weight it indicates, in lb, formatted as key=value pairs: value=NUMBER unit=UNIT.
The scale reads value=10 unit=lb
